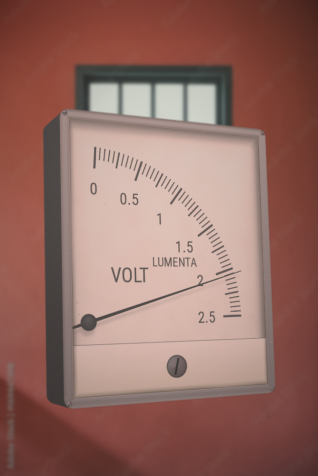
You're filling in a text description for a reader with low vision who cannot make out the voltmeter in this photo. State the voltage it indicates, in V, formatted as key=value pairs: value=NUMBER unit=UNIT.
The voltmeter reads value=2.05 unit=V
